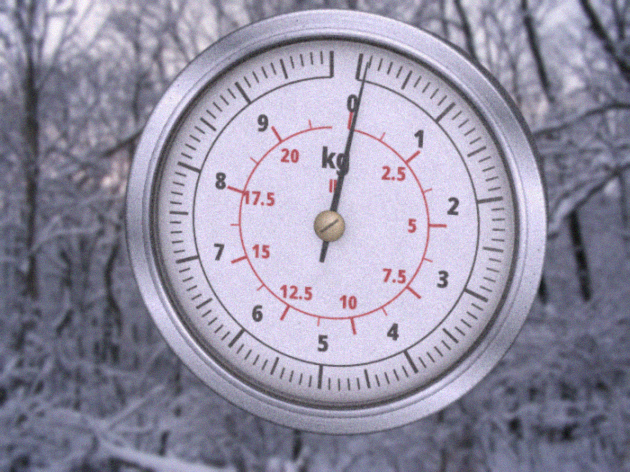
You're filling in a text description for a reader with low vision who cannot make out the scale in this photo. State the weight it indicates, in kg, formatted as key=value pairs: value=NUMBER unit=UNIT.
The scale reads value=0.1 unit=kg
